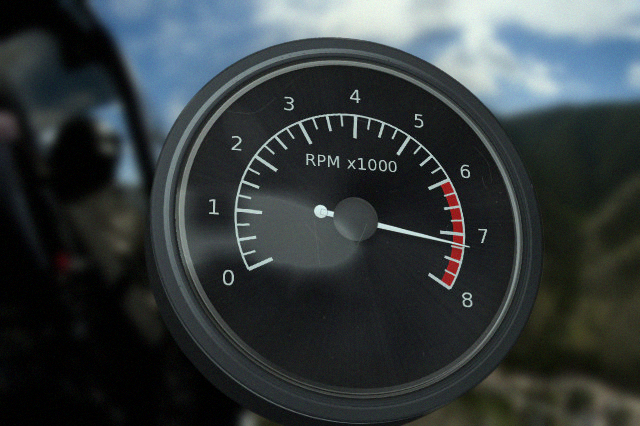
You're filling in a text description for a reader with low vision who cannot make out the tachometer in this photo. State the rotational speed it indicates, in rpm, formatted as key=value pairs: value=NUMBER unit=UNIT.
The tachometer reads value=7250 unit=rpm
